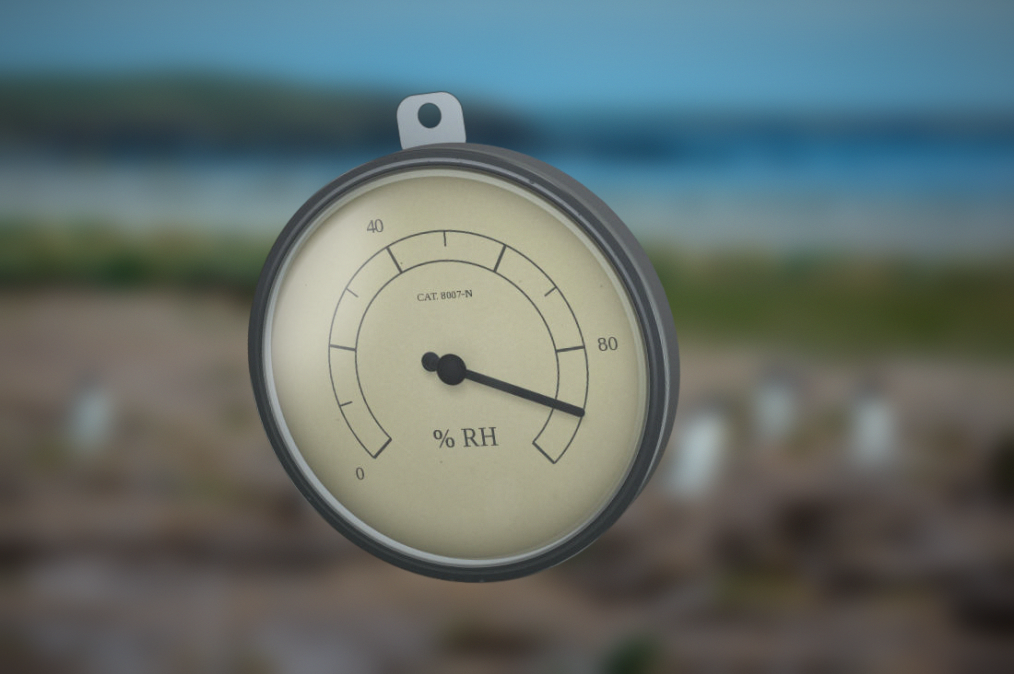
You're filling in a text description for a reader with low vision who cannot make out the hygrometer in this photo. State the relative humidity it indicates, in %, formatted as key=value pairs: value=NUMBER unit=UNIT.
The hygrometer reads value=90 unit=%
